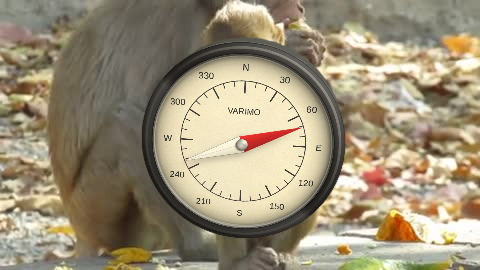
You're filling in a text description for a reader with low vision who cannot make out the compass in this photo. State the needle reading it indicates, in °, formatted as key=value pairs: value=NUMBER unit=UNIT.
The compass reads value=70 unit=°
